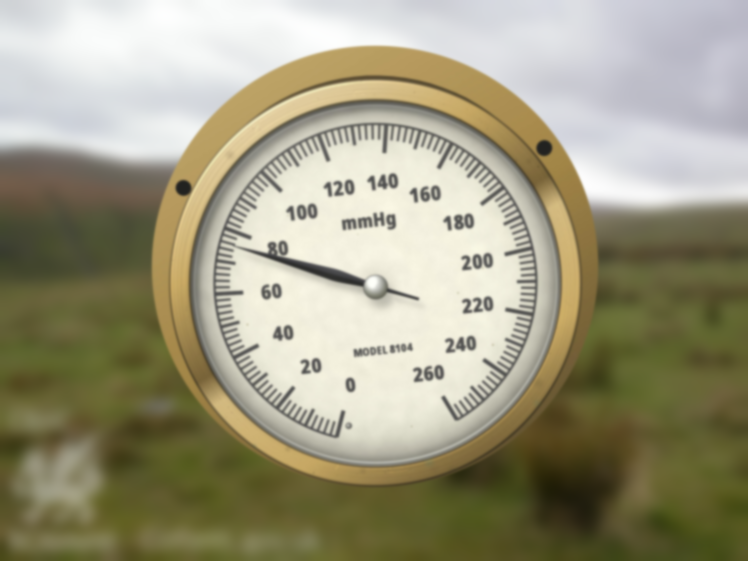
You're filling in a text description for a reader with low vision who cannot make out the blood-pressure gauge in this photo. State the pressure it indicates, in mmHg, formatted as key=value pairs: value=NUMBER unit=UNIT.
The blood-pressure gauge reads value=76 unit=mmHg
